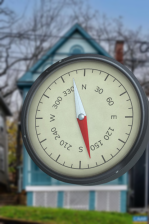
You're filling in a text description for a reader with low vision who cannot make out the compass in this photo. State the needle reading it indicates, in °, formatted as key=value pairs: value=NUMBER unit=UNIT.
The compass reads value=165 unit=°
